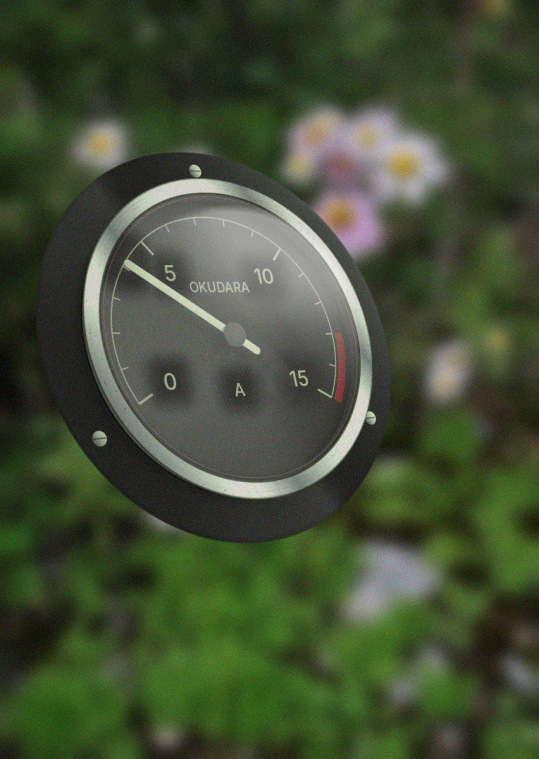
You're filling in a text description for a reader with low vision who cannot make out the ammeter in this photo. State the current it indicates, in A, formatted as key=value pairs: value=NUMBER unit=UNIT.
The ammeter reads value=4 unit=A
